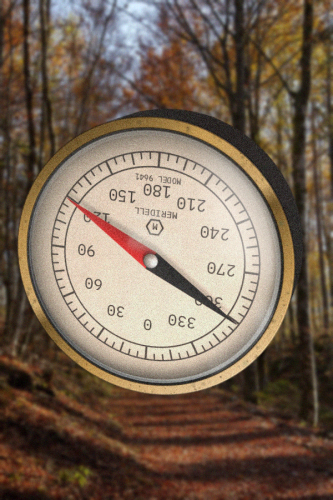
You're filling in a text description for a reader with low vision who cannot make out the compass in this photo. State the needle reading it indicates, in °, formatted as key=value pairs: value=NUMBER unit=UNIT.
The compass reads value=120 unit=°
